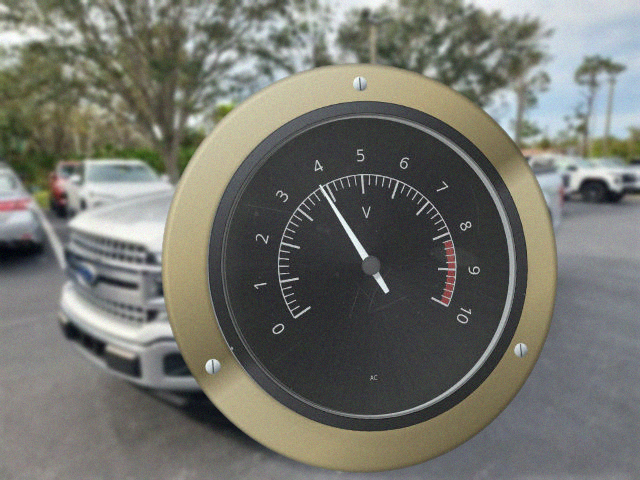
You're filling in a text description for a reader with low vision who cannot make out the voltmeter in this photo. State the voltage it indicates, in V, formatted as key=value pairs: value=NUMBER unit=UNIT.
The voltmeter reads value=3.8 unit=V
